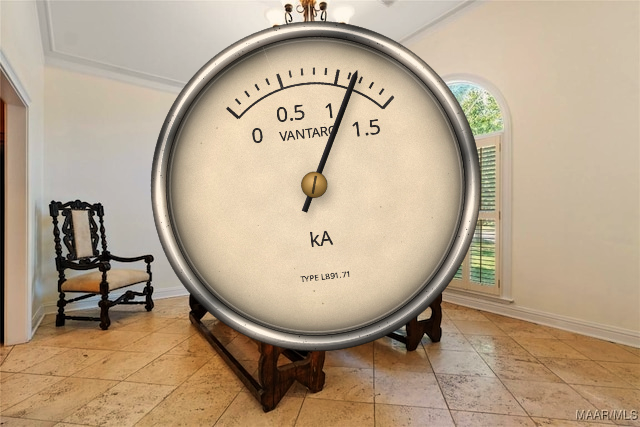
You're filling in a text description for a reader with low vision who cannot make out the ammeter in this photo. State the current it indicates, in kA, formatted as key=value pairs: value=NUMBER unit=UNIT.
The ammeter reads value=1.15 unit=kA
